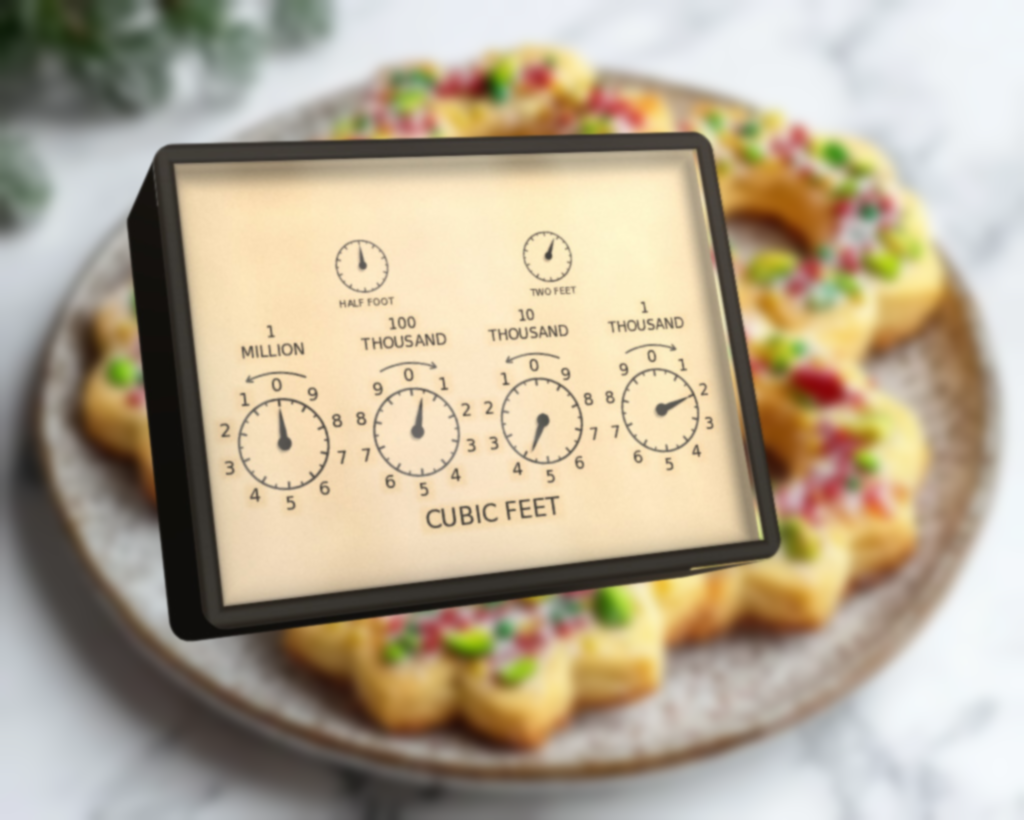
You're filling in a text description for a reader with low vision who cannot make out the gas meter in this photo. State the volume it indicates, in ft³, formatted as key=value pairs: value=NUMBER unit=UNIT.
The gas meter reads value=4200 unit=ft³
